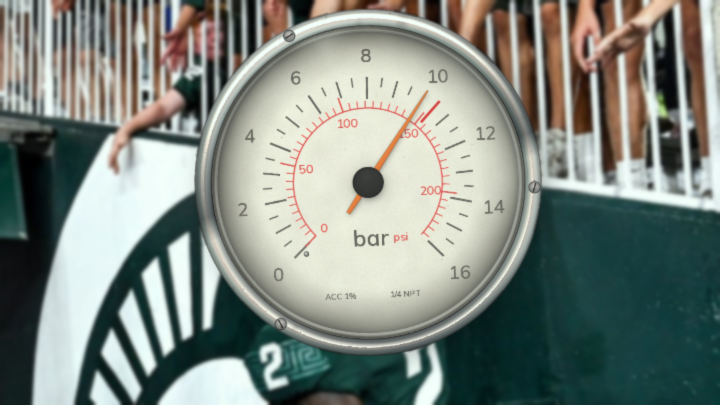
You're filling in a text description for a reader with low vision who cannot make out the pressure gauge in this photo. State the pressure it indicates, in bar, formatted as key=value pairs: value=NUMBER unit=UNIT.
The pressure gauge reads value=10 unit=bar
